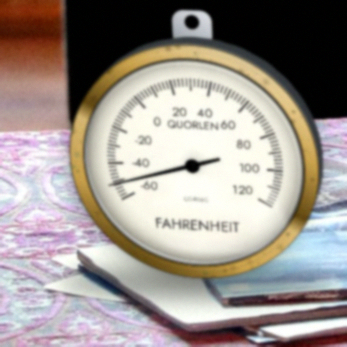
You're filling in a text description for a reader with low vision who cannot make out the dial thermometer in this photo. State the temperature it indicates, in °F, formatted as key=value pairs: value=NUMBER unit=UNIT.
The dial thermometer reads value=-50 unit=°F
